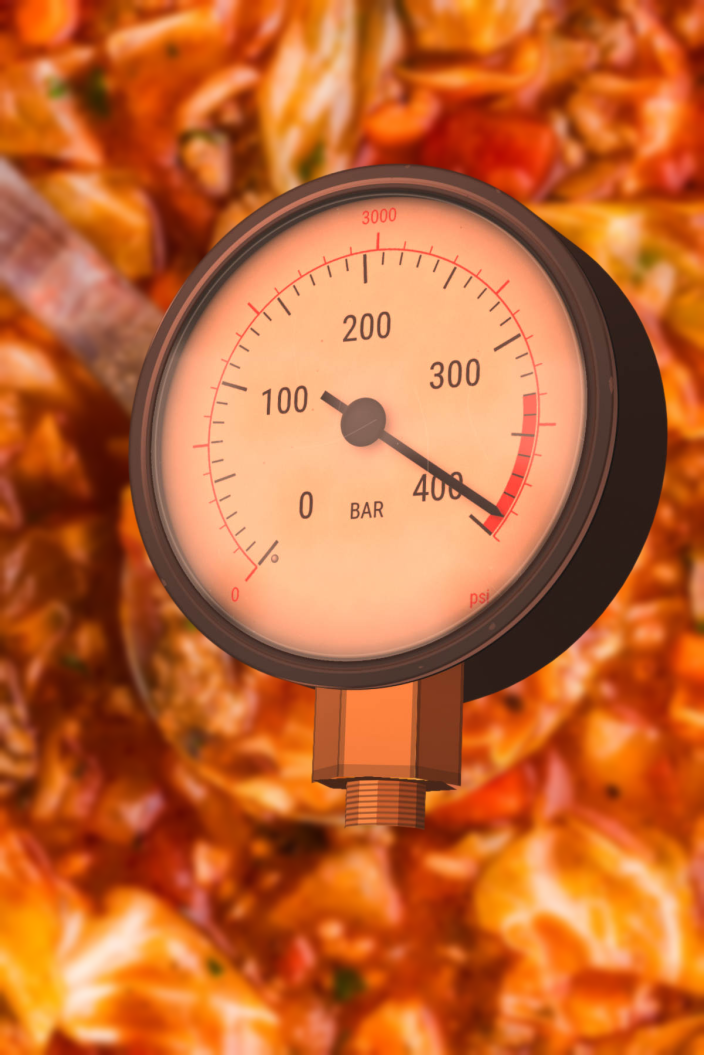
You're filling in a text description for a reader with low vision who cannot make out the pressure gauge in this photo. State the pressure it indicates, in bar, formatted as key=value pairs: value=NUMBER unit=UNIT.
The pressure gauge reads value=390 unit=bar
